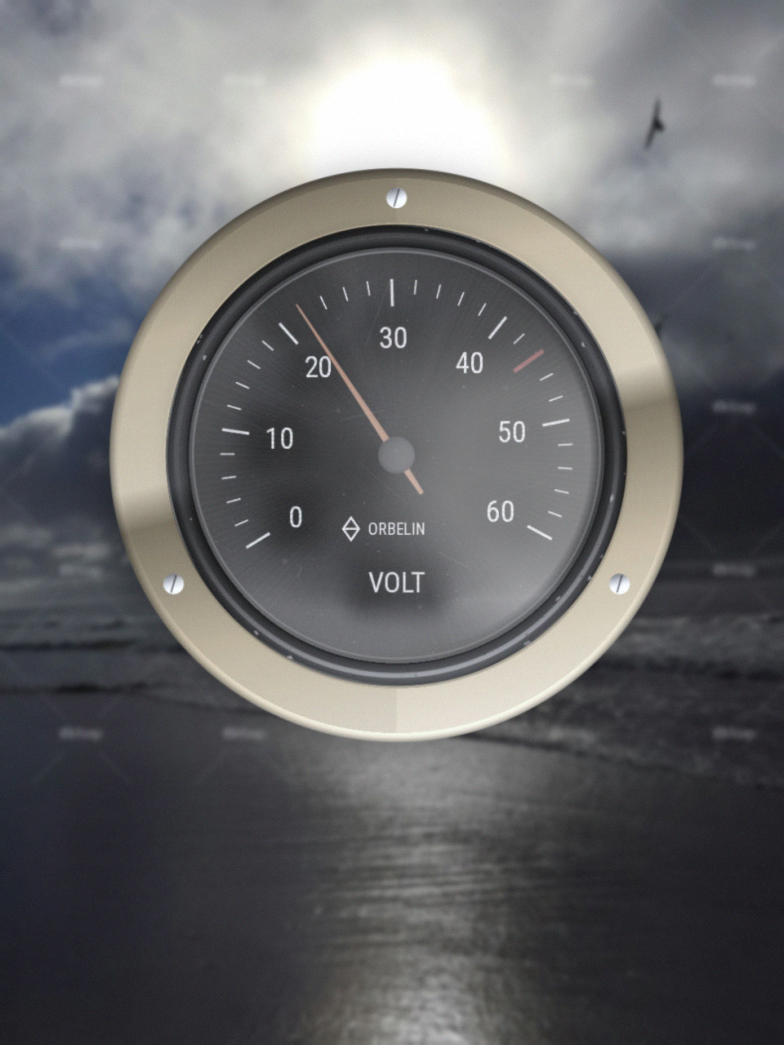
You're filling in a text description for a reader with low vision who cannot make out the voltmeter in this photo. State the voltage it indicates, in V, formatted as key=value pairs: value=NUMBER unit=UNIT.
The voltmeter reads value=22 unit=V
